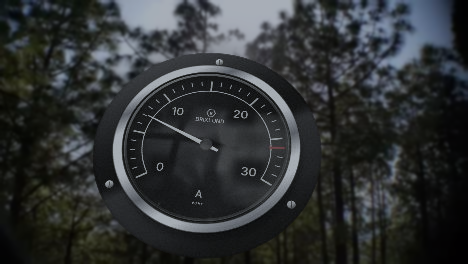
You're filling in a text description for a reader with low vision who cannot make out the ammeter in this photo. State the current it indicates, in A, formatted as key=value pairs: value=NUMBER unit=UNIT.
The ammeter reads value=7 unit=A
